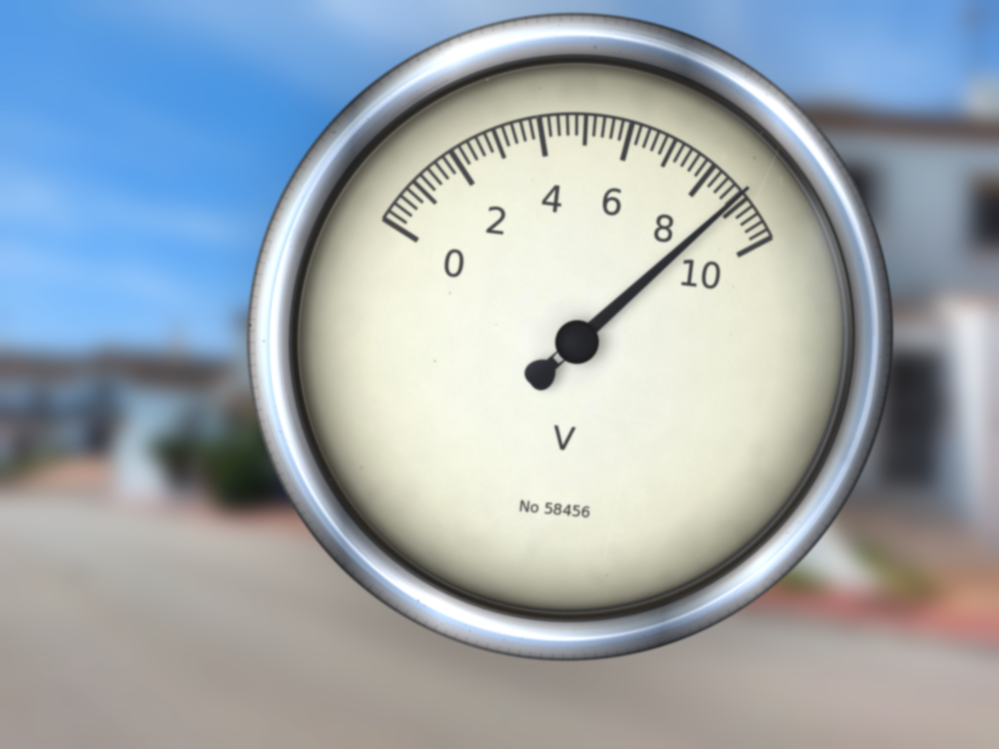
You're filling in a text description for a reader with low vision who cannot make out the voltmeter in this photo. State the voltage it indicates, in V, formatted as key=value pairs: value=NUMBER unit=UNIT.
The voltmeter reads value=8.8 unit=V
